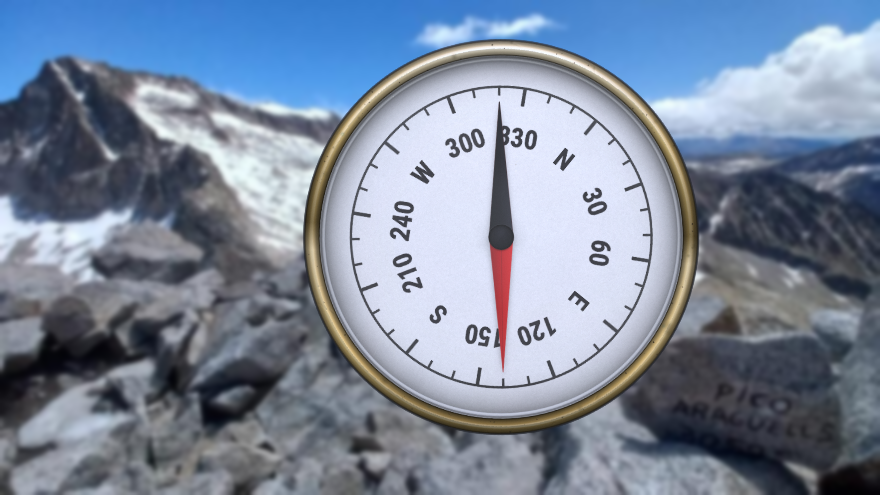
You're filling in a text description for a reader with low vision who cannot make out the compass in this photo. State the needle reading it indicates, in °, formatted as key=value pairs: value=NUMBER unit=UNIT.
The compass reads value=140 unit=°
